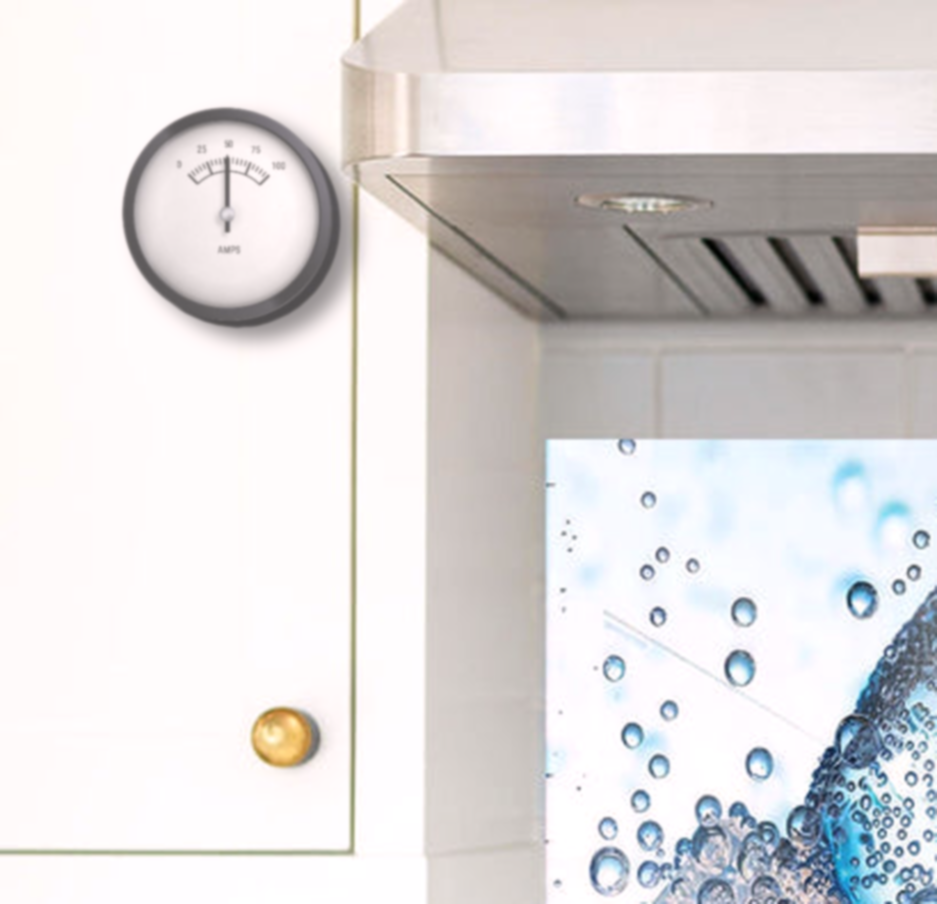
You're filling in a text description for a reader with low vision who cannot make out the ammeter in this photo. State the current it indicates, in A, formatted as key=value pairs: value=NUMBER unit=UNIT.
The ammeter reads value=50 unit=A
